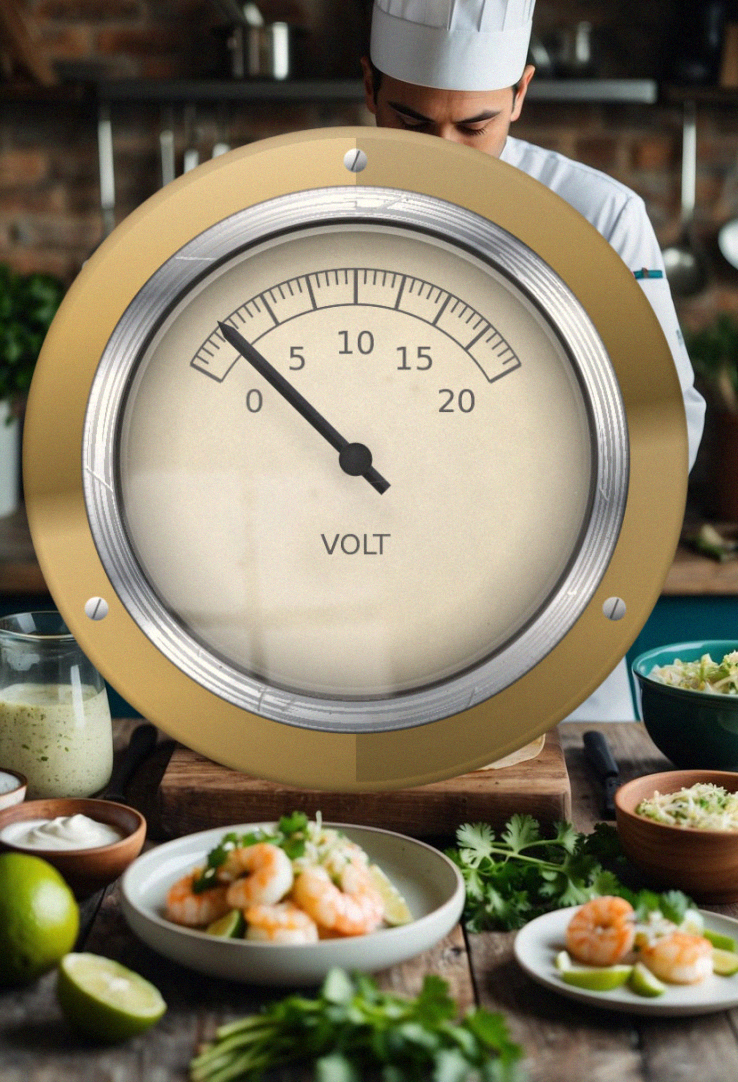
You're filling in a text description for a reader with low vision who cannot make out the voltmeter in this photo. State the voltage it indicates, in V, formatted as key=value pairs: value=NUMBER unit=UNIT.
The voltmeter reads value=2.5 unit=V
